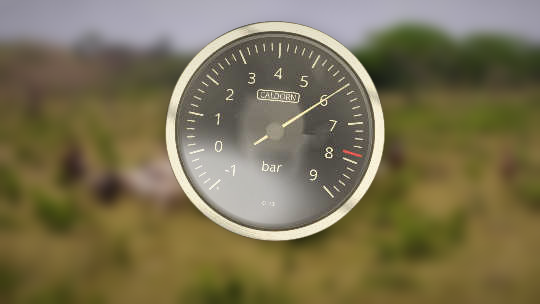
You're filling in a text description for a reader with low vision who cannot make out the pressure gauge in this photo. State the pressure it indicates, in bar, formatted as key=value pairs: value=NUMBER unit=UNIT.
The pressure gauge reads value=6 unit=bar
